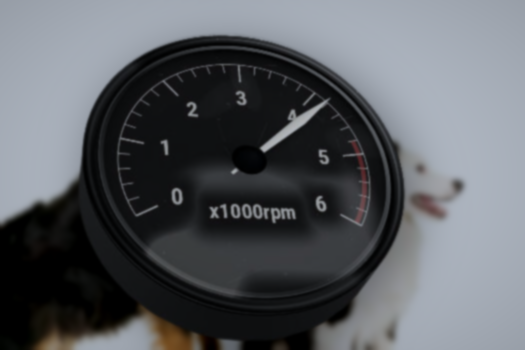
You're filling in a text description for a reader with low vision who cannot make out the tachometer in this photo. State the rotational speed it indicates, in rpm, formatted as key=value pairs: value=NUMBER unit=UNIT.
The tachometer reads value=4200 unit=rpm
